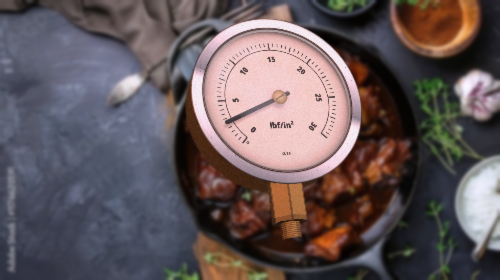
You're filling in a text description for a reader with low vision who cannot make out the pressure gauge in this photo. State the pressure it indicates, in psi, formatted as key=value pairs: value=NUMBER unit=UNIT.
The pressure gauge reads value=2.5 unit=psi
